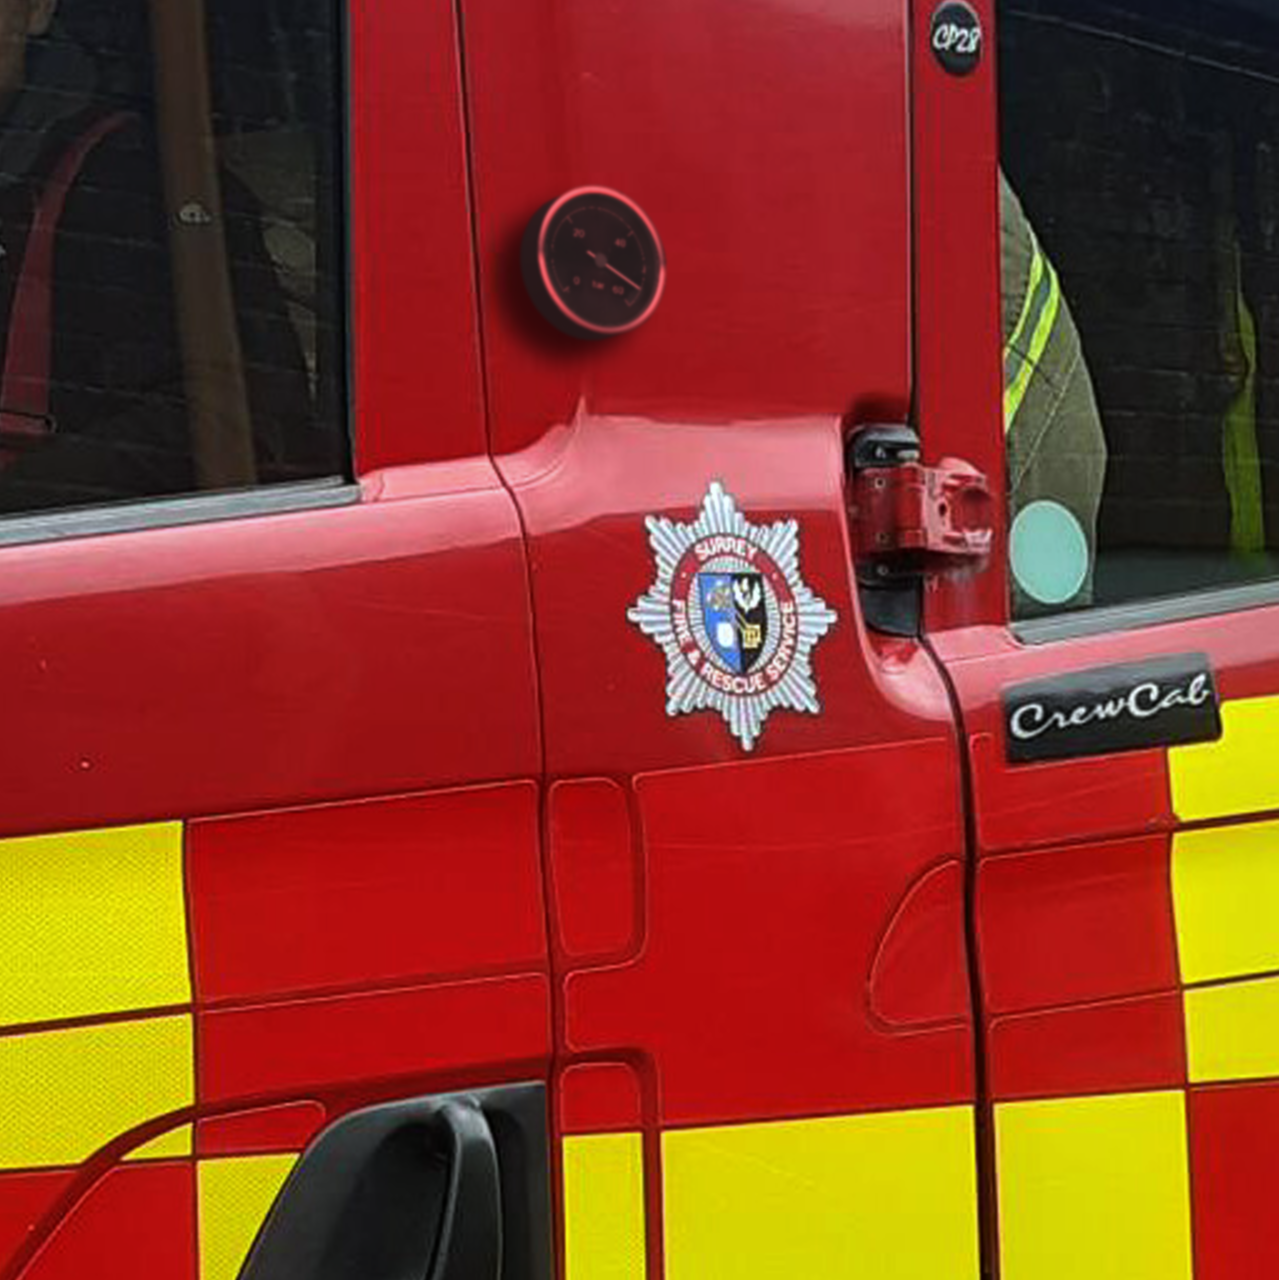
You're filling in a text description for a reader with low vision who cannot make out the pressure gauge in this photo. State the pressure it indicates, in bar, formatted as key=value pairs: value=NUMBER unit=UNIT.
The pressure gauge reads value=55 unit=bar
